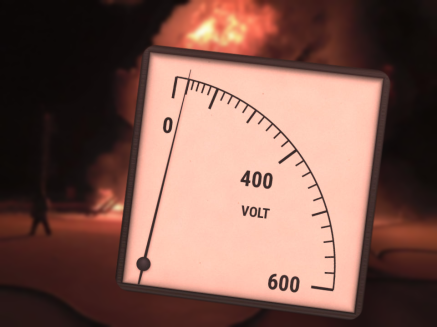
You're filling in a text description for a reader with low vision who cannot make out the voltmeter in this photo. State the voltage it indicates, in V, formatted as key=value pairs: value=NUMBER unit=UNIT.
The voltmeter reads value=100 unit=V
